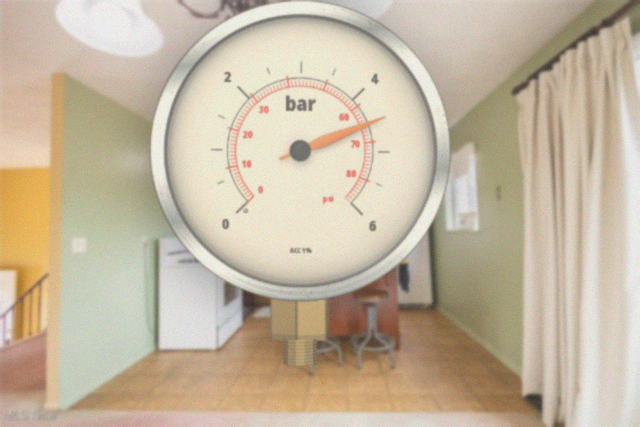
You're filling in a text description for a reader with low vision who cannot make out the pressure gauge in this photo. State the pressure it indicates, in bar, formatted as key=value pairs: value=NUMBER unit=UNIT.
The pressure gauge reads value=4.5 unit=bar
